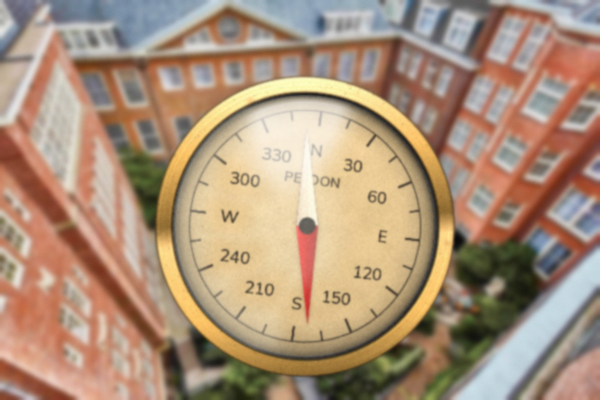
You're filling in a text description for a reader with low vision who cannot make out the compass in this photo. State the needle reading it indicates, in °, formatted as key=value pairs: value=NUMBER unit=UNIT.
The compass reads value=172.5 unit=°
